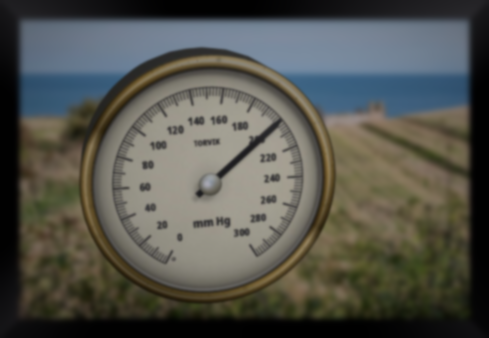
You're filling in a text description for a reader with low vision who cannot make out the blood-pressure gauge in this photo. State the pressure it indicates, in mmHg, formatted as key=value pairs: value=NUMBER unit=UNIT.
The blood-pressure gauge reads value=200 unit=mmHg
